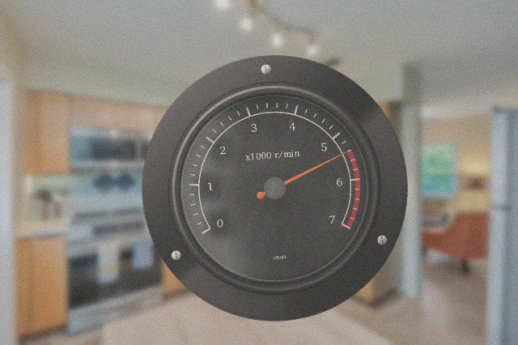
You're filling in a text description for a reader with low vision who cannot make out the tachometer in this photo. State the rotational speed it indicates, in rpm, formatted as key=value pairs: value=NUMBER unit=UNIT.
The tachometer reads value=5400 unit=rpm
